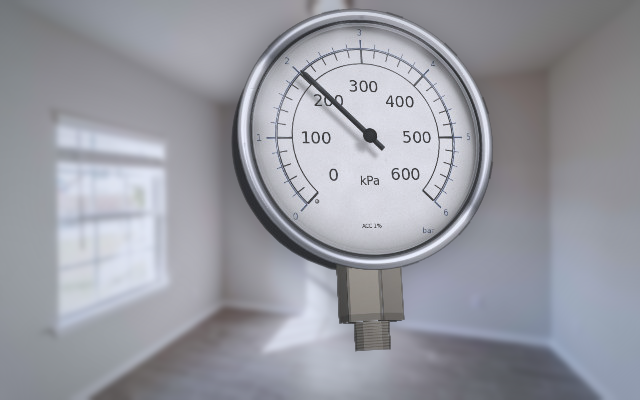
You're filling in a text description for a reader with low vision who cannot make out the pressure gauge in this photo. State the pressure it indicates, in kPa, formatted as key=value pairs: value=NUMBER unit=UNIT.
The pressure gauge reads value=200 unit=kPa
